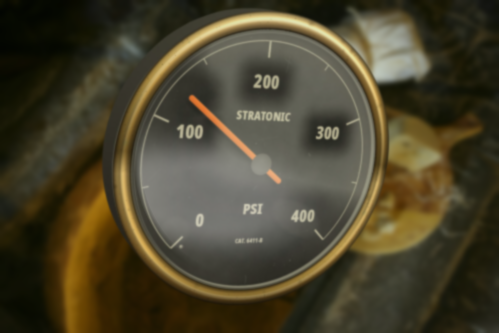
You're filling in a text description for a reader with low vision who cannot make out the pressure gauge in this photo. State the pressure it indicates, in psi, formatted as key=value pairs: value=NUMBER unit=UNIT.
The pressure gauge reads value=125 unit=psi
